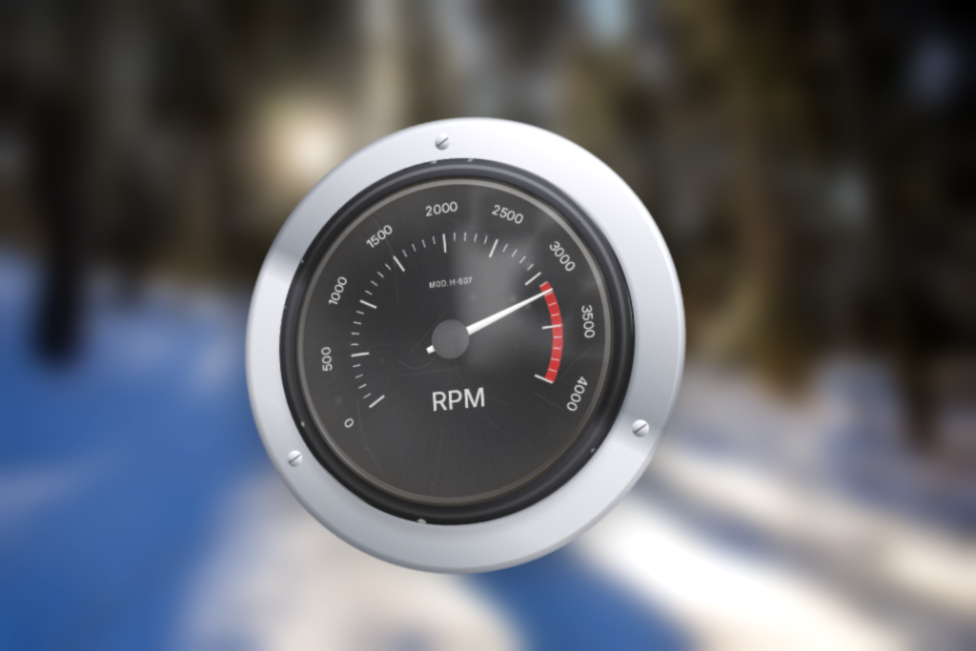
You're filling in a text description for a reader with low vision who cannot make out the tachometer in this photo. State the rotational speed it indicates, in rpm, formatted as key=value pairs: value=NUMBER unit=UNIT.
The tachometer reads value=3200 unit=rpm
